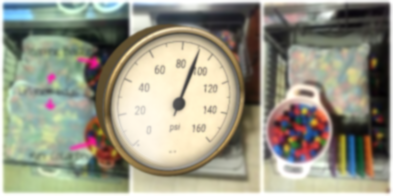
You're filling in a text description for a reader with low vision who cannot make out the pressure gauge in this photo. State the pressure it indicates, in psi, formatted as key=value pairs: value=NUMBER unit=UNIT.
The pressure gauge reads value=90 unit=psi
